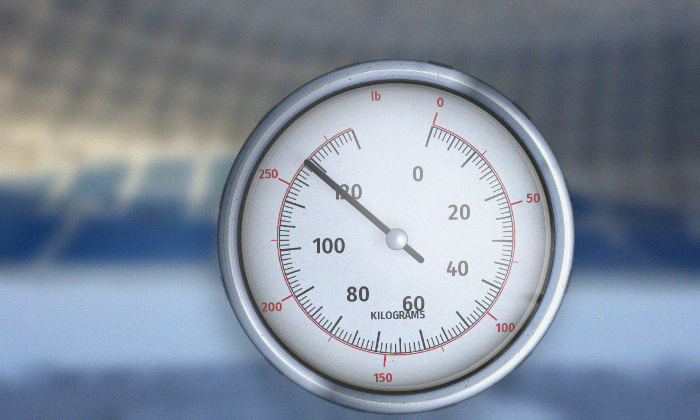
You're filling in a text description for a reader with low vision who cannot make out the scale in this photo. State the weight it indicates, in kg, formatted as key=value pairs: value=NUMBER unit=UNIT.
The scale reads value=119 unit=kg
